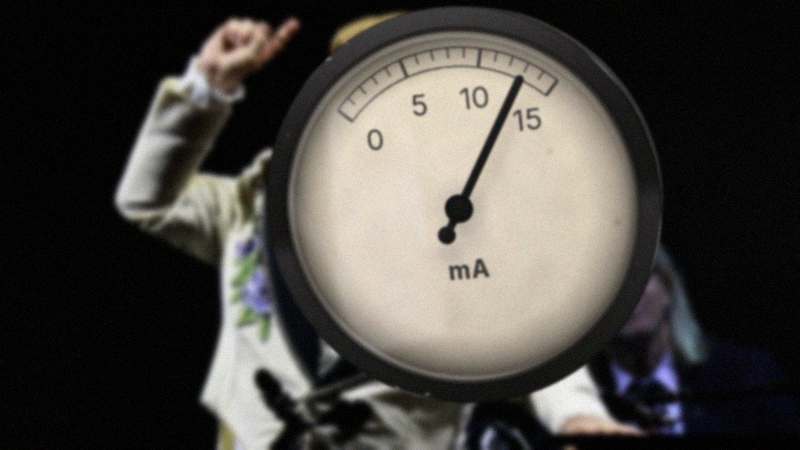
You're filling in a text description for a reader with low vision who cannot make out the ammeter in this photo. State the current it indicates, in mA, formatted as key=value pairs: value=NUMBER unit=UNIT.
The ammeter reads value=13 unit=mA
